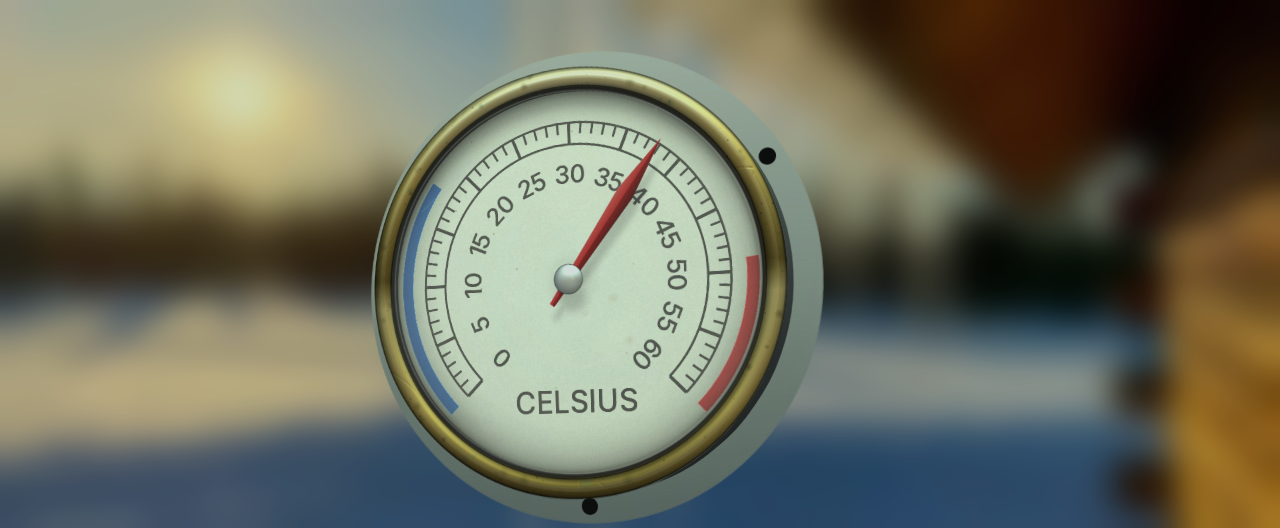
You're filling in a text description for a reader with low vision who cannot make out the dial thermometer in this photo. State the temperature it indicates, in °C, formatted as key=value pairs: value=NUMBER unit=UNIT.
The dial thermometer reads value=38 unit=°C
